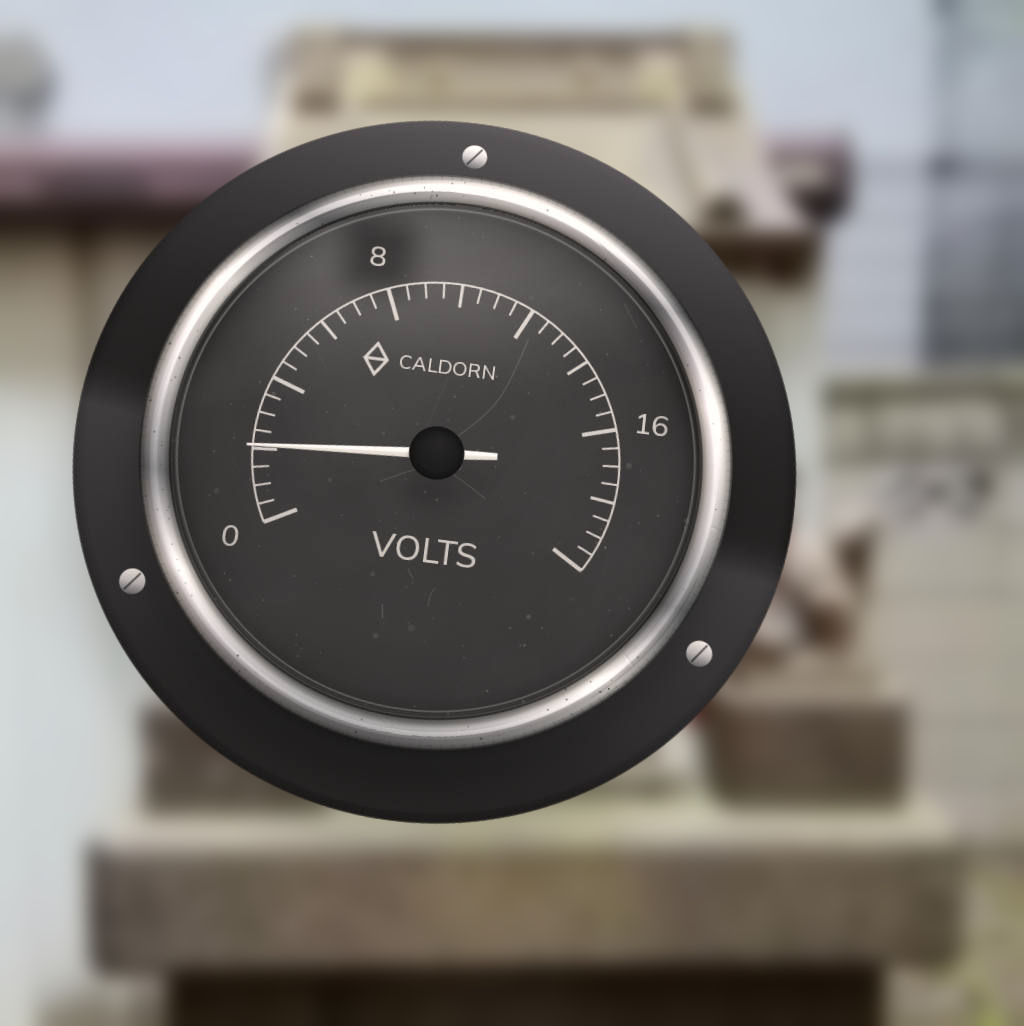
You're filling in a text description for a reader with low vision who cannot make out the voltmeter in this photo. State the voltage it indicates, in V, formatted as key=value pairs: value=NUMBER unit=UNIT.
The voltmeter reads value=2 unit=V
